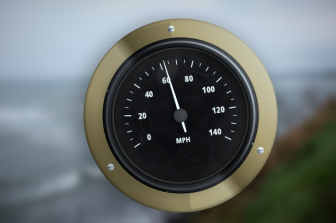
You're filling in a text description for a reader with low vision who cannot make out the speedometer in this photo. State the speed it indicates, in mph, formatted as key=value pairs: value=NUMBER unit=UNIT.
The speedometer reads value=62.5 unit=mph
